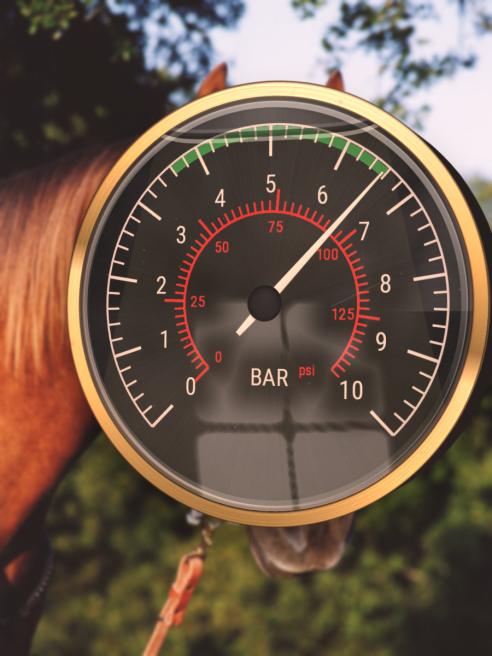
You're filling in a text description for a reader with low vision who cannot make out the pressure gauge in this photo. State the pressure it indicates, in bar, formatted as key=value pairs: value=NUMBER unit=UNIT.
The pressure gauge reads value=6.6 unit=bar
